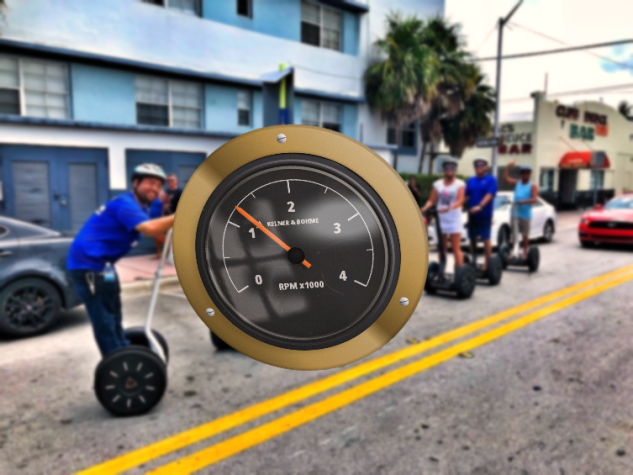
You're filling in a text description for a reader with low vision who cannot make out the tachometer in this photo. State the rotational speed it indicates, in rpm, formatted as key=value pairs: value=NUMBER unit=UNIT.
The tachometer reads value=1250 unit=rpm
